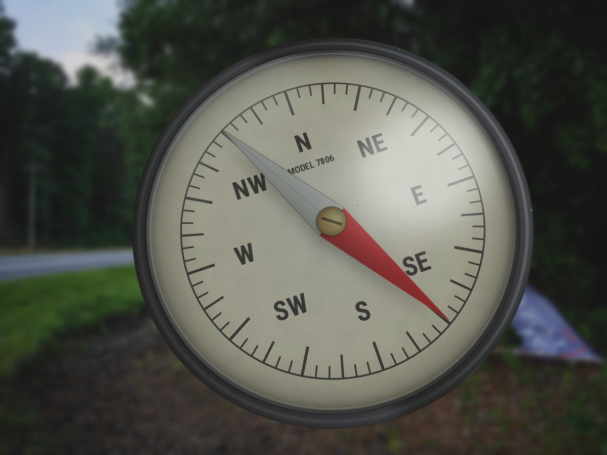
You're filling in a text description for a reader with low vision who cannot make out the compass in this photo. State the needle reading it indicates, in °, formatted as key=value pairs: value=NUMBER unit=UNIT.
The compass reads value=150 unit=°
